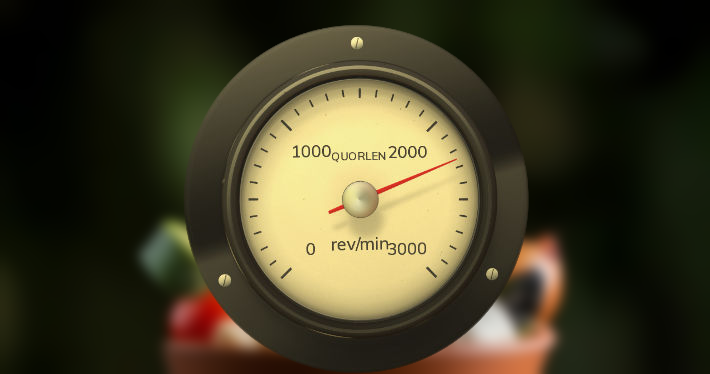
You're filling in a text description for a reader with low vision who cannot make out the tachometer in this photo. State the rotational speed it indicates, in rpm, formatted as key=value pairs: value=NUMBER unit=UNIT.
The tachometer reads value=2250 unit=rpm
